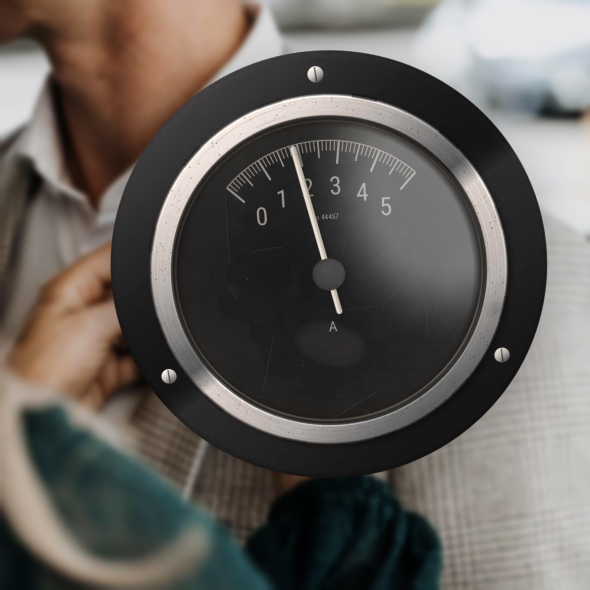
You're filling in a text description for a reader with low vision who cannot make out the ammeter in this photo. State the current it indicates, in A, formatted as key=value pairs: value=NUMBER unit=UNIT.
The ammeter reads value=1.9 unit=A
